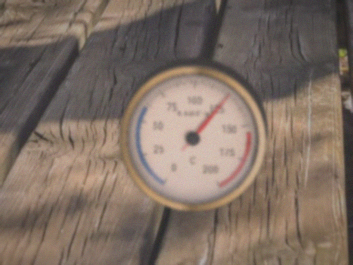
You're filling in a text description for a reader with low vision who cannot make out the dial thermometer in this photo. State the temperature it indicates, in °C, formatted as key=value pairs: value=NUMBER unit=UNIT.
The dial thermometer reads value=125 unit=°C
